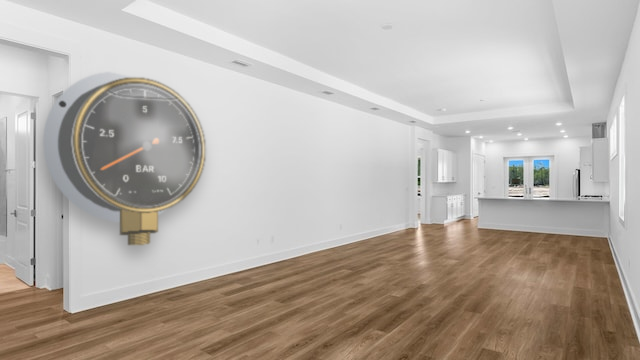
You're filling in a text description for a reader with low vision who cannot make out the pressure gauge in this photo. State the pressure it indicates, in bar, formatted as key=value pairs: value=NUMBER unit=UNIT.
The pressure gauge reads value=1 unit=bar
